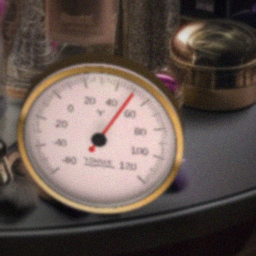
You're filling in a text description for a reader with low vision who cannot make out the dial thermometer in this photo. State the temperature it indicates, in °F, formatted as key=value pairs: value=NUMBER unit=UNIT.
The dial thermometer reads value=50 unit=°F
